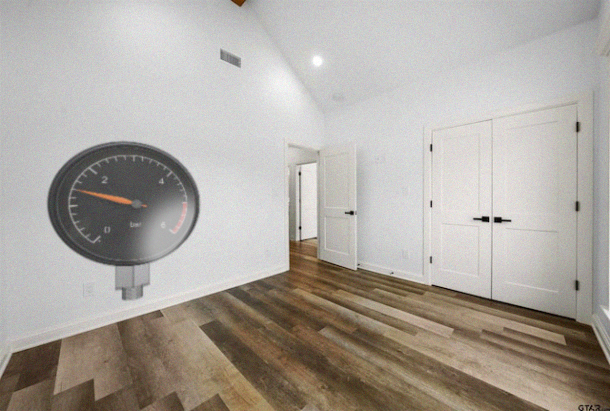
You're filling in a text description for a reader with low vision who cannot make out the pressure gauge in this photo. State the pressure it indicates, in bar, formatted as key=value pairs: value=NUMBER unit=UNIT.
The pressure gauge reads value=1.4 unit=bar
